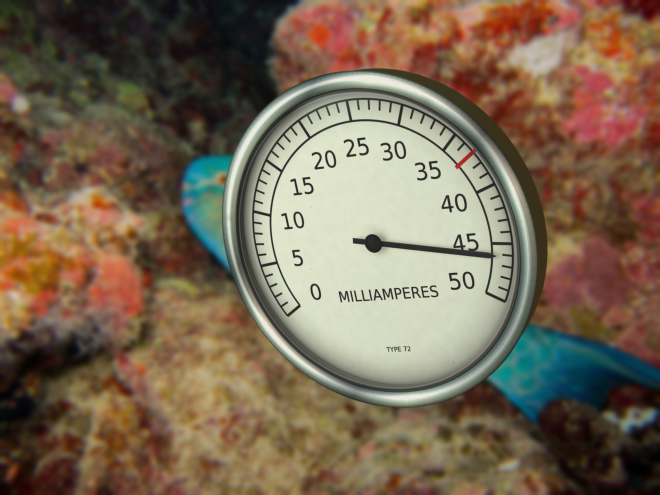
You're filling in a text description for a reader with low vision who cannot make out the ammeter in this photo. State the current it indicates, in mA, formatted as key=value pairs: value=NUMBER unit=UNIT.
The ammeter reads value=46 unit=mA
